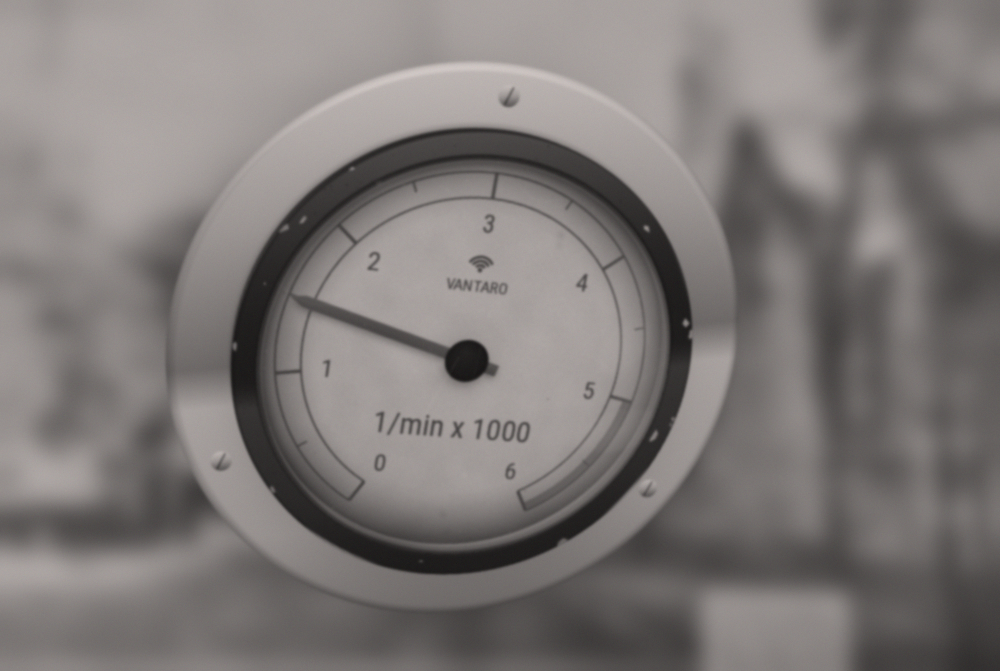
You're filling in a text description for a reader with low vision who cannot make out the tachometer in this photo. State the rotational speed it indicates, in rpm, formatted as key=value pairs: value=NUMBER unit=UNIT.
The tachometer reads value=1500 unit=rpm
